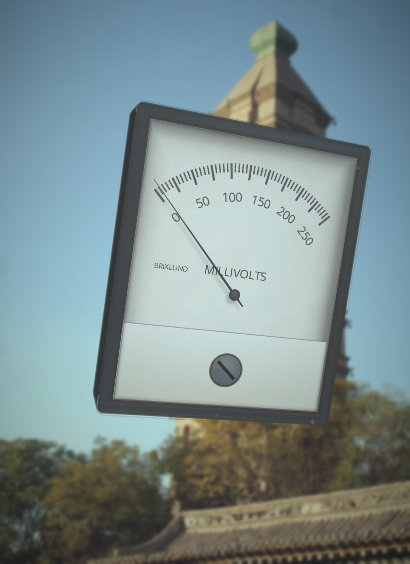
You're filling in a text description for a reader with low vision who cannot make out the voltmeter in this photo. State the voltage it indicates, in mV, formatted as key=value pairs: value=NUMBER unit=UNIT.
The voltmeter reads value=5 unit=mV
